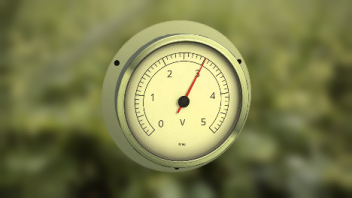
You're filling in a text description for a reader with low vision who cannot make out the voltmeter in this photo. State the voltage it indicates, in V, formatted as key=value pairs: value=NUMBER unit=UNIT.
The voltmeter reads value=3 unit=V
